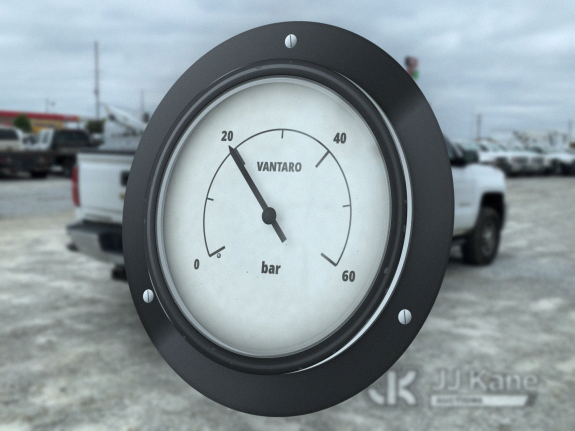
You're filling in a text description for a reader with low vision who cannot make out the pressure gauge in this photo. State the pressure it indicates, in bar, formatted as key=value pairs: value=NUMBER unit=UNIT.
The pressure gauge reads value=20 unit=bar
